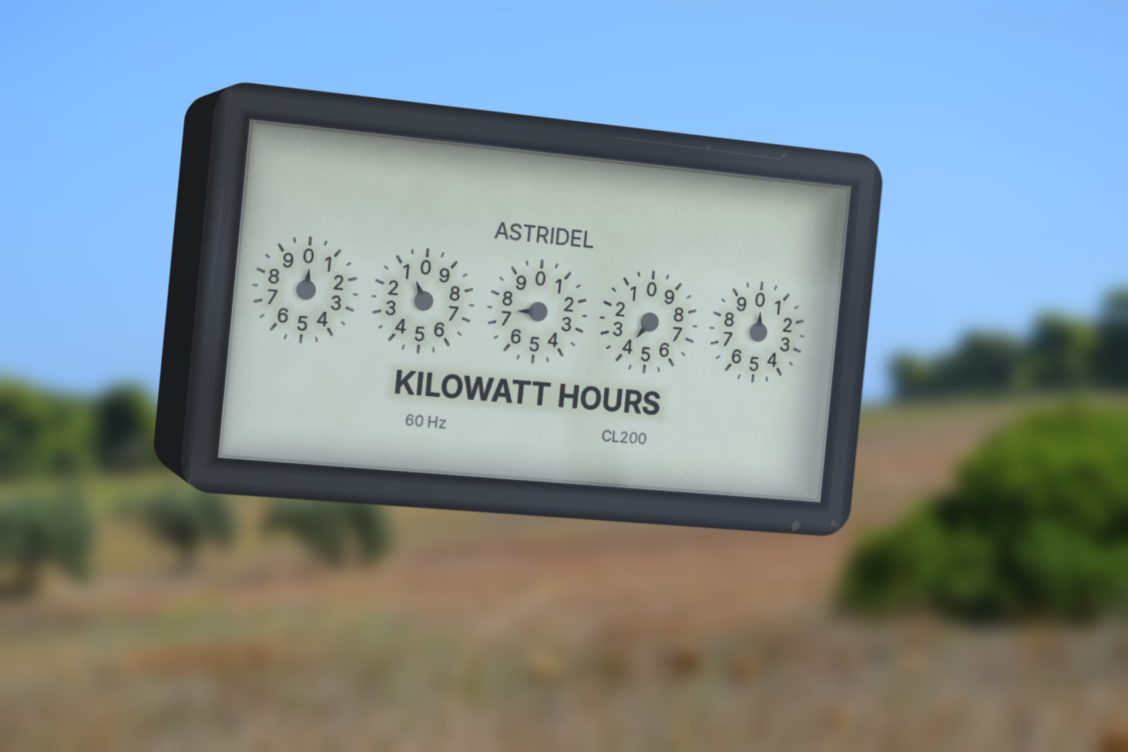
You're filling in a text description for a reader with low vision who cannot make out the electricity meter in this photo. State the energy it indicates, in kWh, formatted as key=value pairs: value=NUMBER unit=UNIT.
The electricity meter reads value=740 unit=kWh
